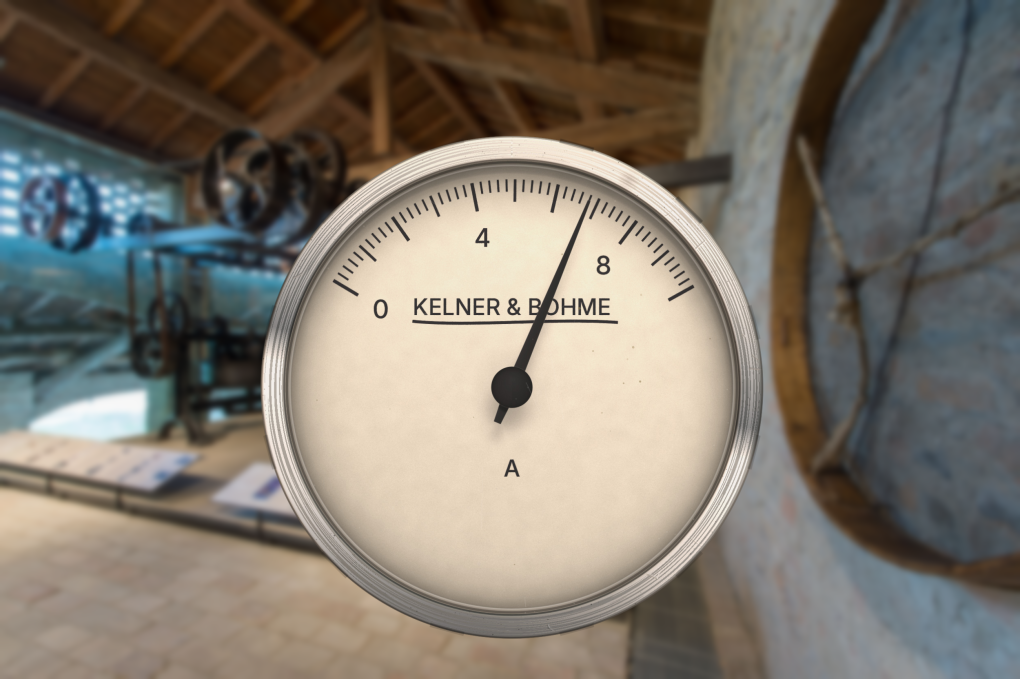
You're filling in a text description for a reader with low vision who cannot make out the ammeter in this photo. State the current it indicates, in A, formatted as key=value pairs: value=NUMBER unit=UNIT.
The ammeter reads value=6.8 unit=A
